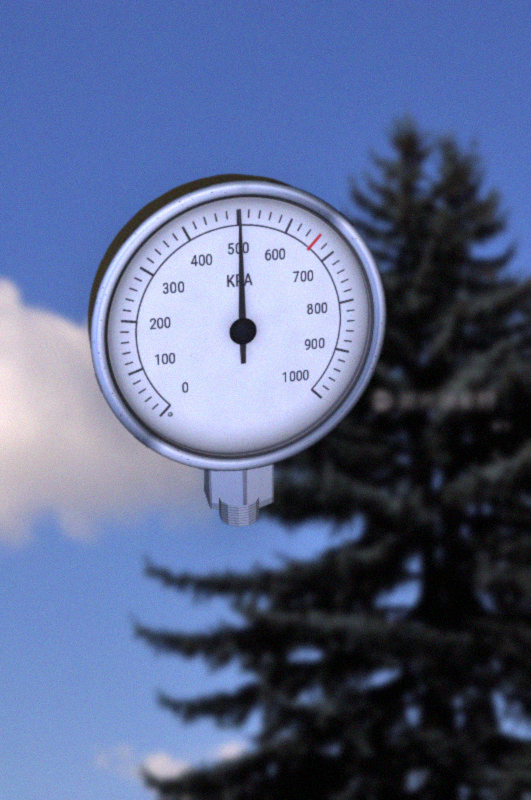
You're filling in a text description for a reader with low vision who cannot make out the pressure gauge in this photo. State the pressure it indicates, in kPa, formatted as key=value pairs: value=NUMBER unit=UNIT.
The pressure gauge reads value=500 unit=kPa
